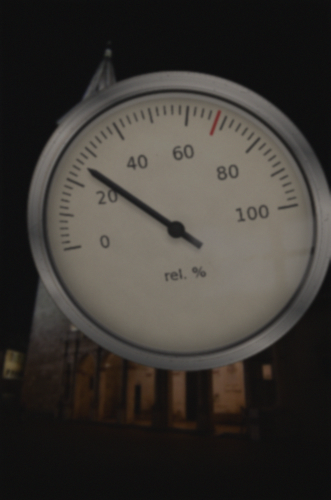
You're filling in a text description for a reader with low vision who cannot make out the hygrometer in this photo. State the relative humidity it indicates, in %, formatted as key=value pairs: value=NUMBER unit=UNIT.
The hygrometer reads value=26 unit=%
